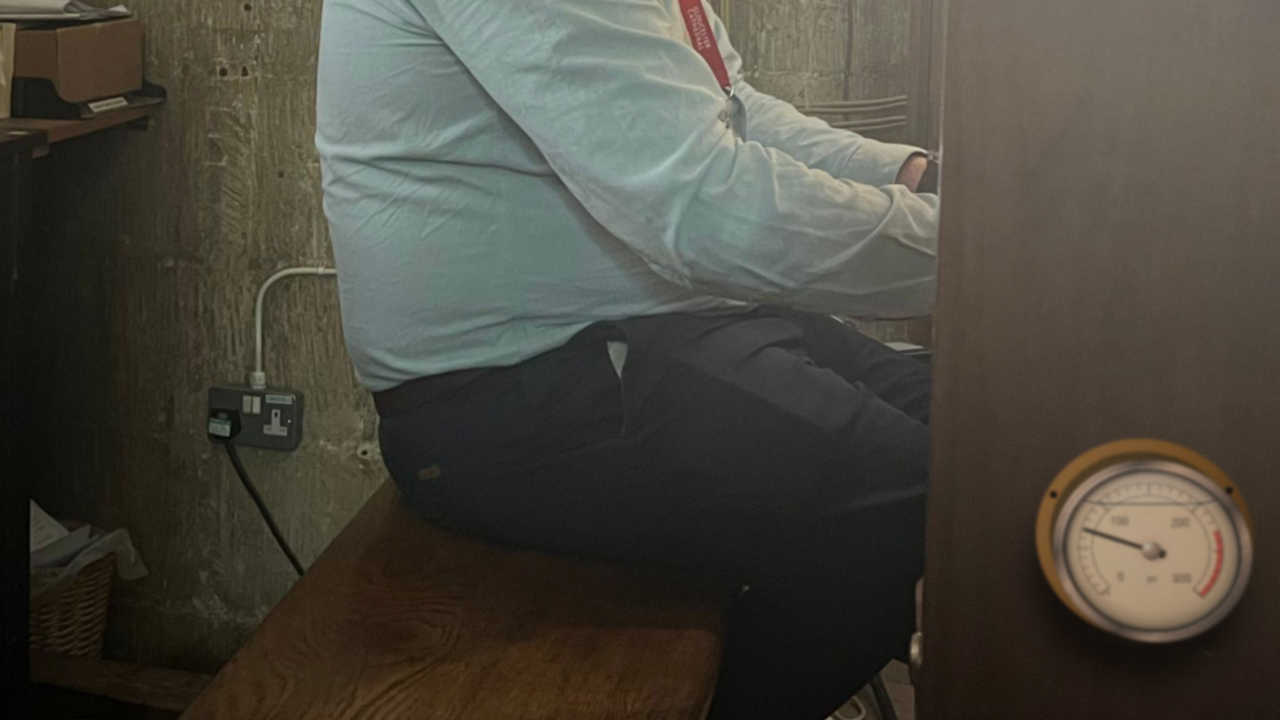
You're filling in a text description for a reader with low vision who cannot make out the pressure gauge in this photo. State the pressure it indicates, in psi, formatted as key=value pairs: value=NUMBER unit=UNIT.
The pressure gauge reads value=70 unit=psi
